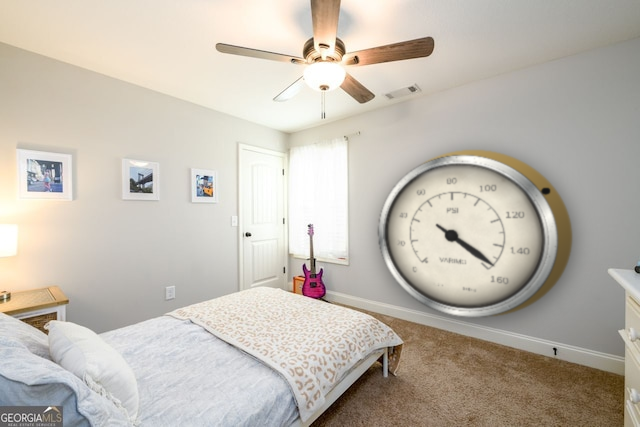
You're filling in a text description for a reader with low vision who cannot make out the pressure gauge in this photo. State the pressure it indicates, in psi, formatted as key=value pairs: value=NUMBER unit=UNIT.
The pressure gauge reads value=155 unit=psi
